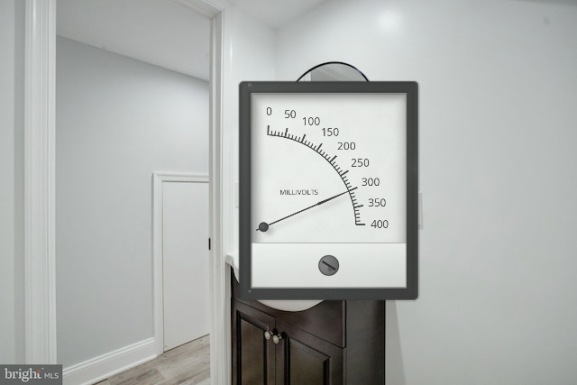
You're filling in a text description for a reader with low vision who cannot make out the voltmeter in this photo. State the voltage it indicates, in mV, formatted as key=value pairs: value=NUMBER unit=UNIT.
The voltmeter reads value=300 unit=mV
